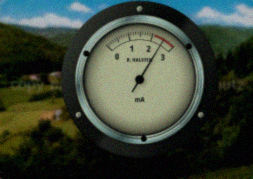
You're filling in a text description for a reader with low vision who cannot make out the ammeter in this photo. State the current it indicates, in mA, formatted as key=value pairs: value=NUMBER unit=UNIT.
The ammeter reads value=2.5 unit=mA
